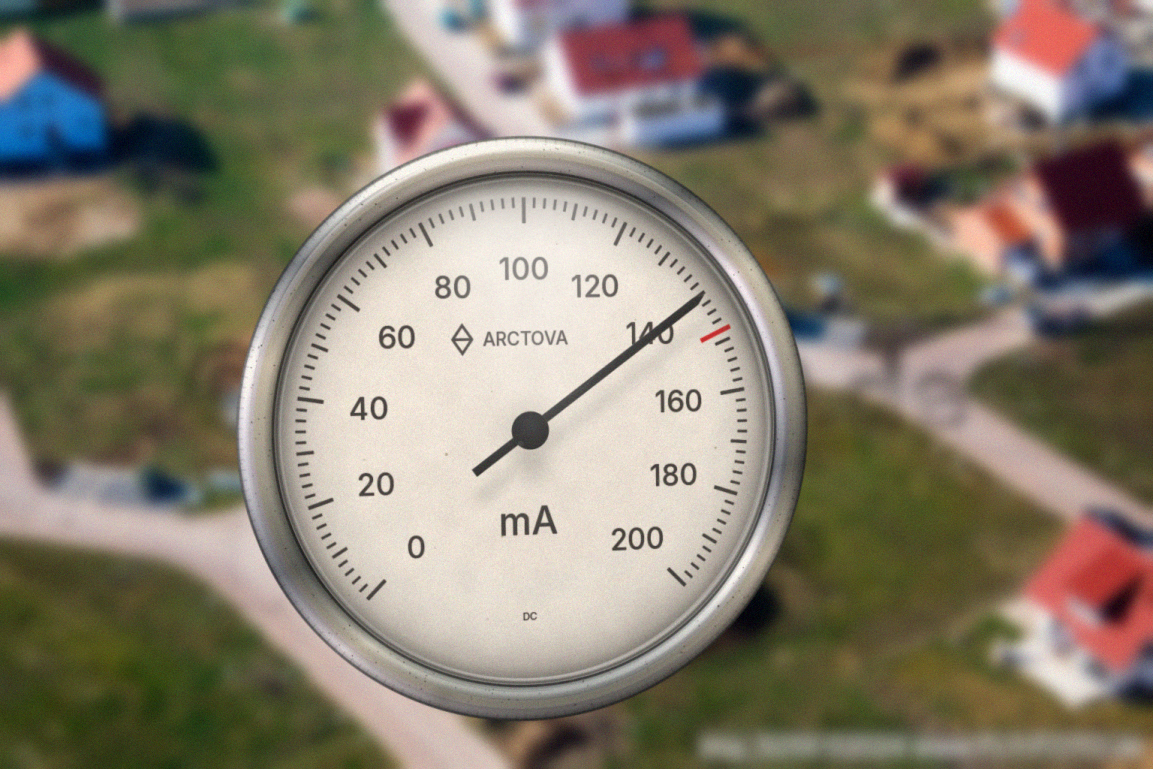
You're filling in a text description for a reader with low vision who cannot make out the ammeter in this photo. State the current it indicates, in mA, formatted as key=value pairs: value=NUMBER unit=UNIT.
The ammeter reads value=140 unit=mA
